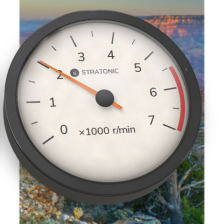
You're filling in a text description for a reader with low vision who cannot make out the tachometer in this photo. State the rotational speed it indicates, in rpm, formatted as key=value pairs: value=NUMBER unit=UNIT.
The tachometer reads value=2000 unit=rpm
